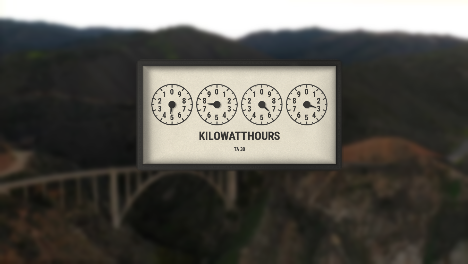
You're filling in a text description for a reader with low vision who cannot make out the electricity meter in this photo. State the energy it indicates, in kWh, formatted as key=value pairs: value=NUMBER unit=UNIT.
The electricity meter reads value=4763 unit=kWh
